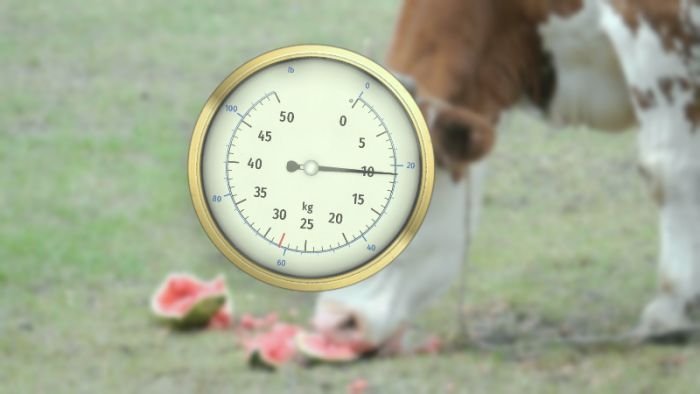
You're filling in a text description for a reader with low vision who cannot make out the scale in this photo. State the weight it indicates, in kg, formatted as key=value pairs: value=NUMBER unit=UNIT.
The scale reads value=10 unit=kg
